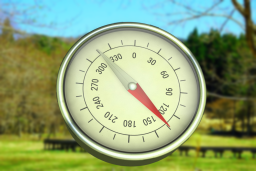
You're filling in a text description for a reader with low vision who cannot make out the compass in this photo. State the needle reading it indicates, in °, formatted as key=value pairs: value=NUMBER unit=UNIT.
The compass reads value=135 unit=°
